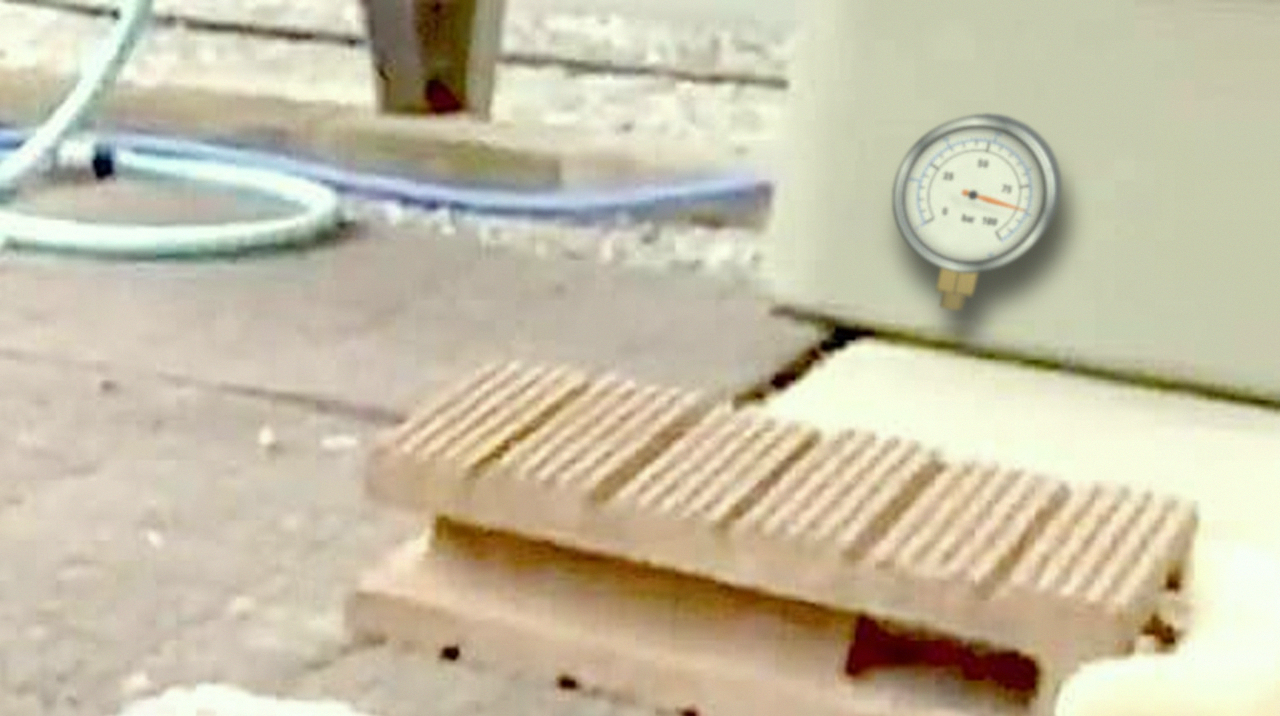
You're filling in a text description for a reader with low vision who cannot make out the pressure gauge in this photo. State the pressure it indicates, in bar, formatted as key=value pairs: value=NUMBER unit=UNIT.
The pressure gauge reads value=85 unit=bar
